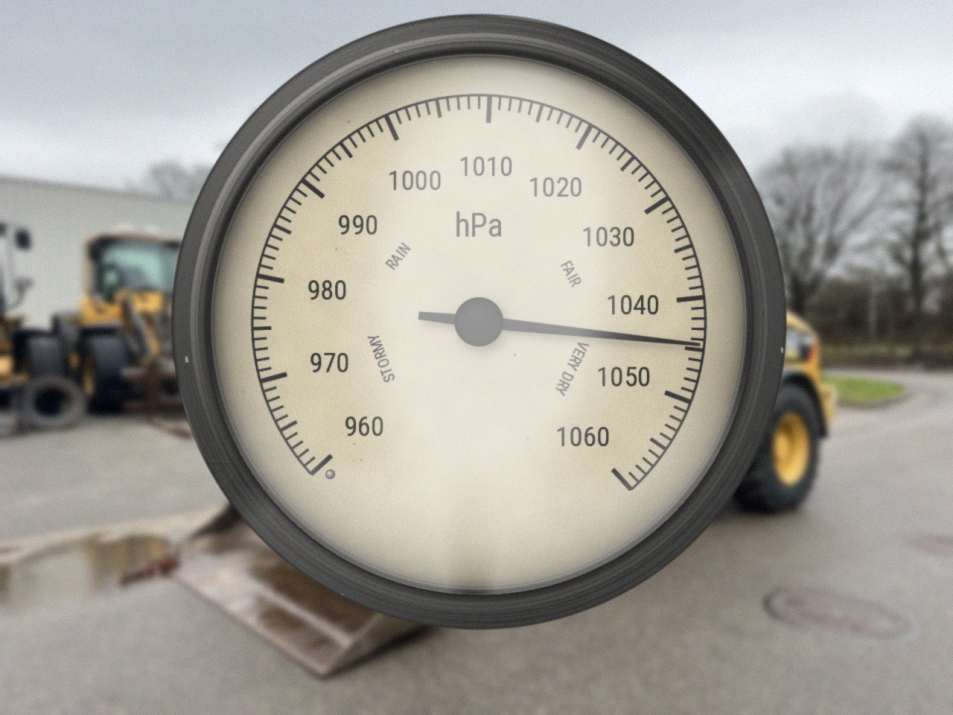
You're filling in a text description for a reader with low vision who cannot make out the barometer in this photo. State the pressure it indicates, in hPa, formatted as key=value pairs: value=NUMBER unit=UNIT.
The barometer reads value=1044.5 unit=hPa
